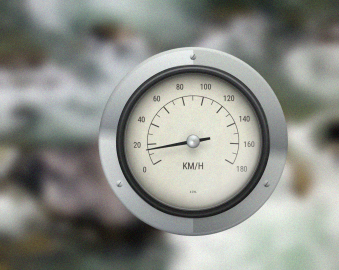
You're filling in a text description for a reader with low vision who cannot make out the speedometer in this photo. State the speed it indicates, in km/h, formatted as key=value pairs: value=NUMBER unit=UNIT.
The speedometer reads value=15 unit=km/h
